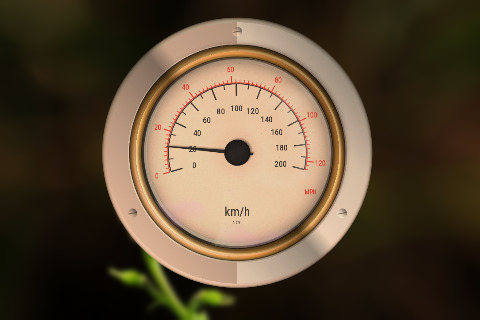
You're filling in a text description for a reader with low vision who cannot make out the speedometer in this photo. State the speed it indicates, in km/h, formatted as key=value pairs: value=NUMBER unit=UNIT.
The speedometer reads value=20 unit=km/h
